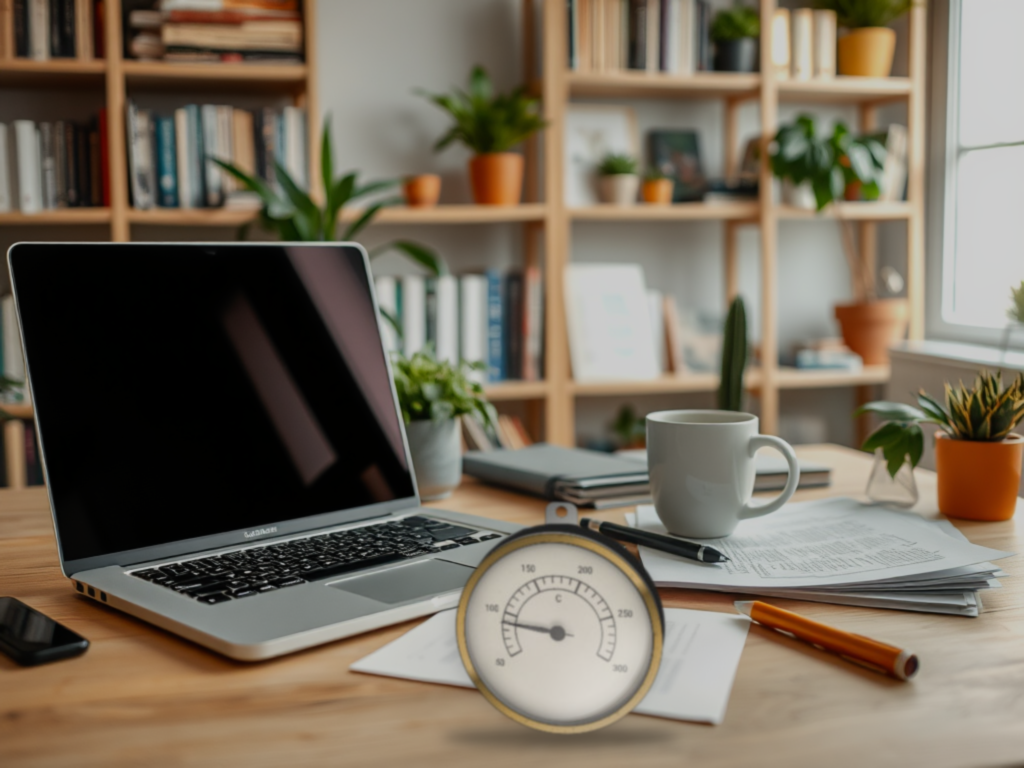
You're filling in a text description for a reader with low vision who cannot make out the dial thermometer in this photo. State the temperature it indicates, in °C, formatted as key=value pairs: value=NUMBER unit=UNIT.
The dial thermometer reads value=90 unit=°C
